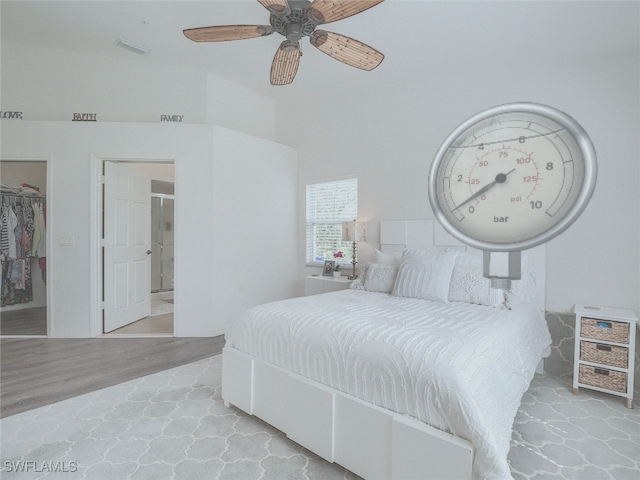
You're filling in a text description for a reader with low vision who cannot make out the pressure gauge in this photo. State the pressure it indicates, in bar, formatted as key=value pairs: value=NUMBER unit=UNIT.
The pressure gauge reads value=0.5 unit=bar
